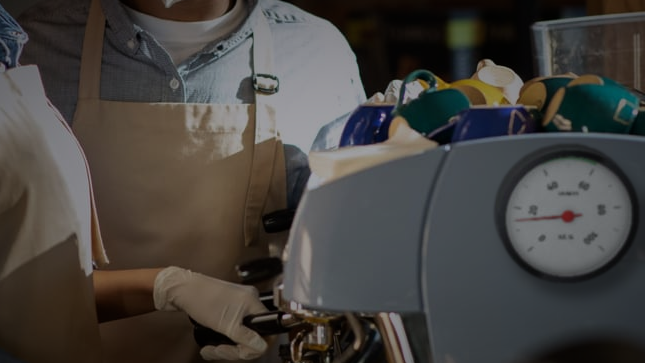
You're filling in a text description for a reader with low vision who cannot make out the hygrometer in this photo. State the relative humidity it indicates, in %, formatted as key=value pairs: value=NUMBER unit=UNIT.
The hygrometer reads value=15 unit=%
